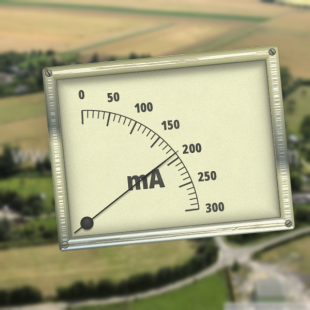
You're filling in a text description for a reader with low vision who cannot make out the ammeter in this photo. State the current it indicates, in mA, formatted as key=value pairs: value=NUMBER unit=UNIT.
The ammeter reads value=190 unit=mA
